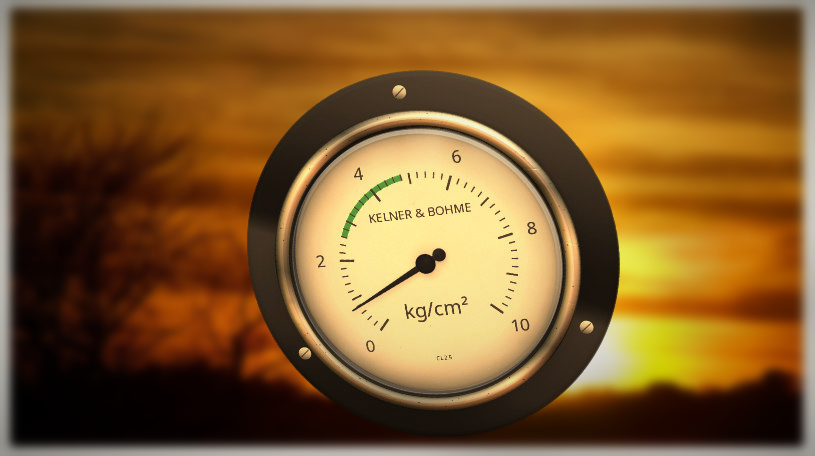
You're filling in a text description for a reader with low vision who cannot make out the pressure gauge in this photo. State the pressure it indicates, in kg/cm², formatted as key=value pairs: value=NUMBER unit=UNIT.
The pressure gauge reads value=0.8 unit=kg/cm²
